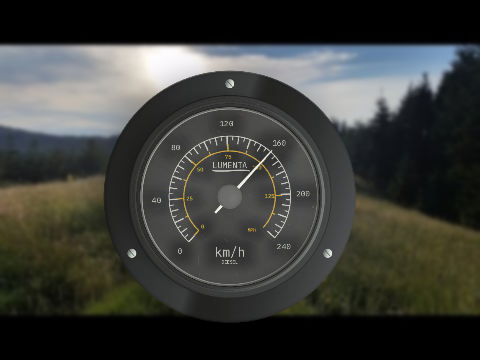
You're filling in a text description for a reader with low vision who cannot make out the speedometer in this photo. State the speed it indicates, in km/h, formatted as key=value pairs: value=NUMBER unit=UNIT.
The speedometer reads value=160 unit=km/h
